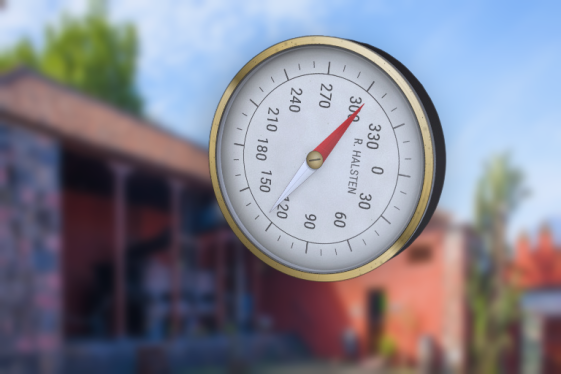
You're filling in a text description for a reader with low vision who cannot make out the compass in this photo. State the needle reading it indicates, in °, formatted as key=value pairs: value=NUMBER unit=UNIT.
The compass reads value=305 unit=°
